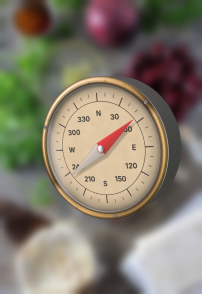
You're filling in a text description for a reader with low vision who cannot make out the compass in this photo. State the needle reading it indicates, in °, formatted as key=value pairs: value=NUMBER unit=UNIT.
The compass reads value=55 unit=°
